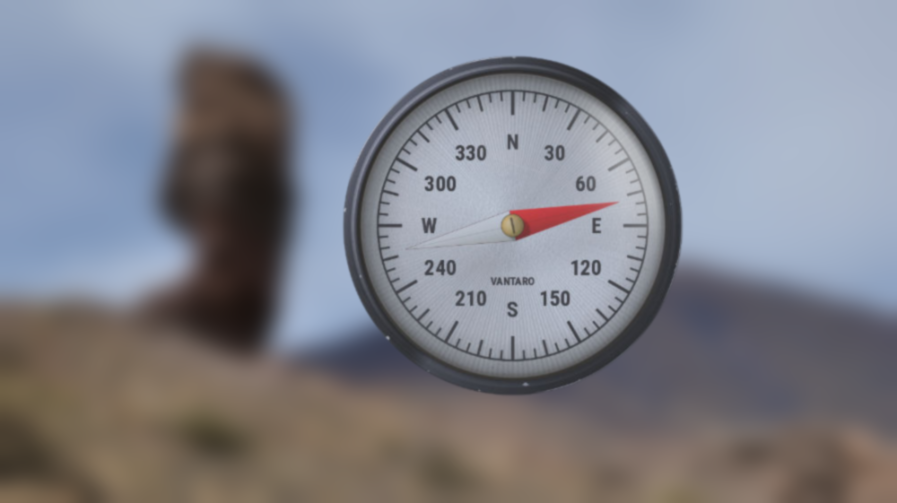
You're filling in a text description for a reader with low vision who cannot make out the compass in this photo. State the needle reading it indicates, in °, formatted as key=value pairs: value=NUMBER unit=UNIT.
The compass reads value=77.5 unit=°
